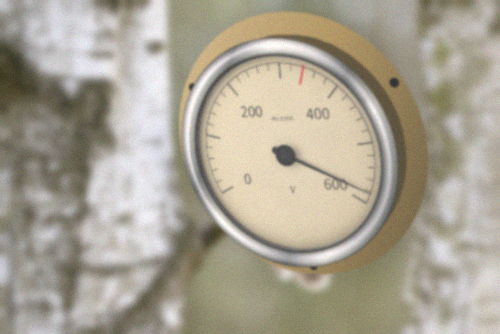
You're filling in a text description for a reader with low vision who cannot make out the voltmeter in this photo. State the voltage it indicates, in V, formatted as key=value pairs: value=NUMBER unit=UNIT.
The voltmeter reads value=580 unit=V
